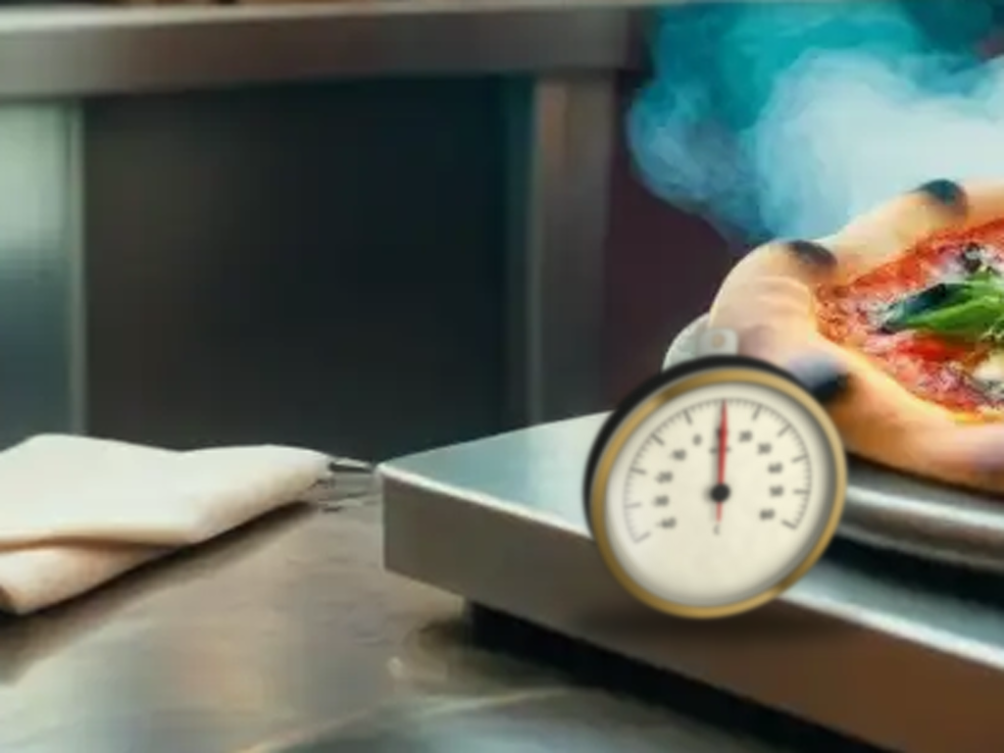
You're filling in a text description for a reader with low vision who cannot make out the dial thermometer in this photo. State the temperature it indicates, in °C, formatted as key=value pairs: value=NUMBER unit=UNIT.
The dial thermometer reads value=10 unit=°C
